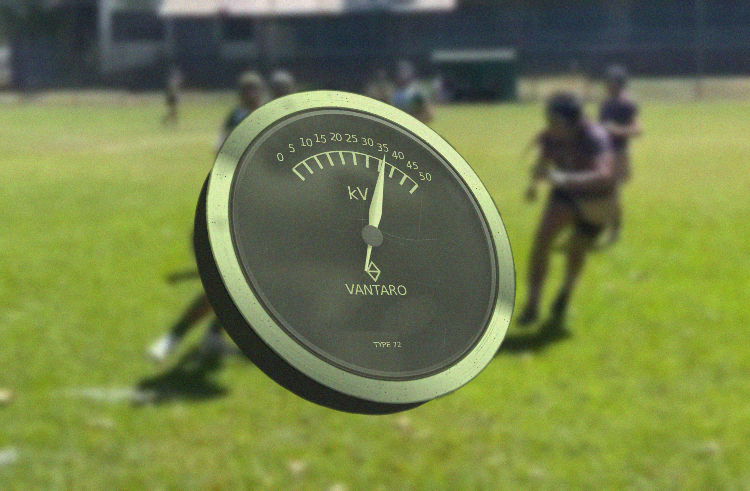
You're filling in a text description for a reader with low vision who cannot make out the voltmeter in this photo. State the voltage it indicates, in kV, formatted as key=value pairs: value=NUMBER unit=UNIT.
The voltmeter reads value=35 unit=kV
